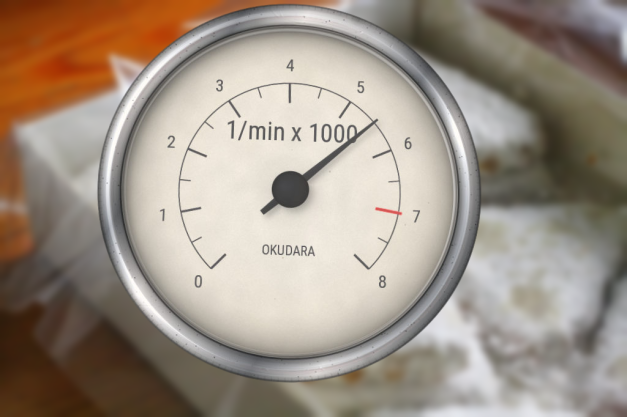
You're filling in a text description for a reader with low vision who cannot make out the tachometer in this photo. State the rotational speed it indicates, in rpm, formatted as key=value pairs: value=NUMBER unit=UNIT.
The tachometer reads value=5500 unit=rpm
